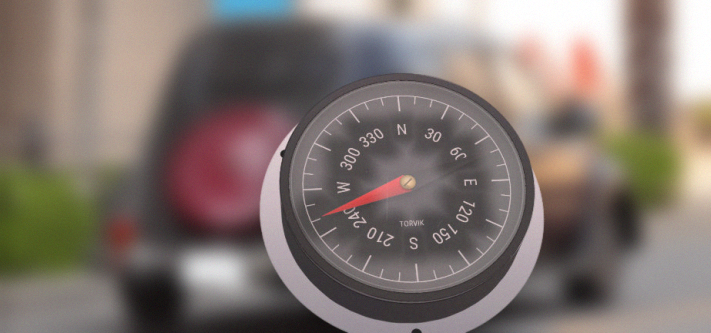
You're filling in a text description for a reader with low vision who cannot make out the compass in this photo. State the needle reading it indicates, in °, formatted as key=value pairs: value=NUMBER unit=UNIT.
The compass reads value=250 unit=°
